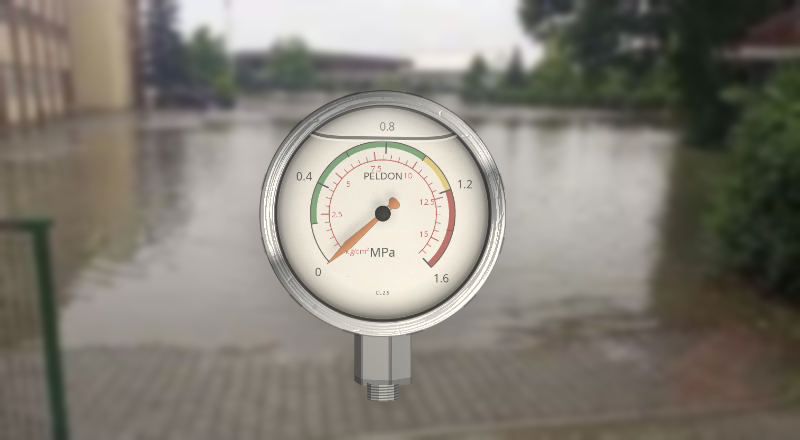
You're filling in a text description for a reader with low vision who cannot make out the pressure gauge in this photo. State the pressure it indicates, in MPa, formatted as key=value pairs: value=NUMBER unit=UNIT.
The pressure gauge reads value=0 unit=MPa
